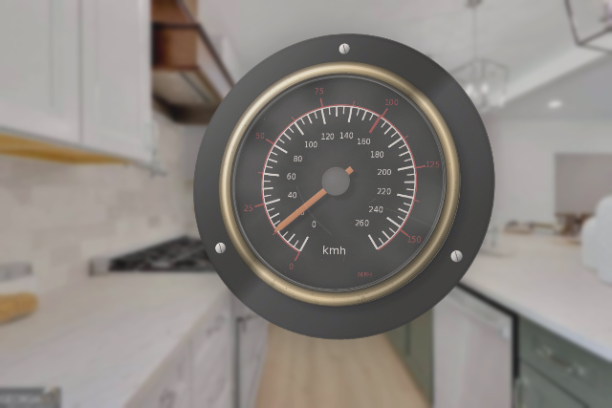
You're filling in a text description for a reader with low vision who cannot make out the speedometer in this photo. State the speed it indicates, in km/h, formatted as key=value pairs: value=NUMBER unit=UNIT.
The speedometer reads value=20 unit=km/h
